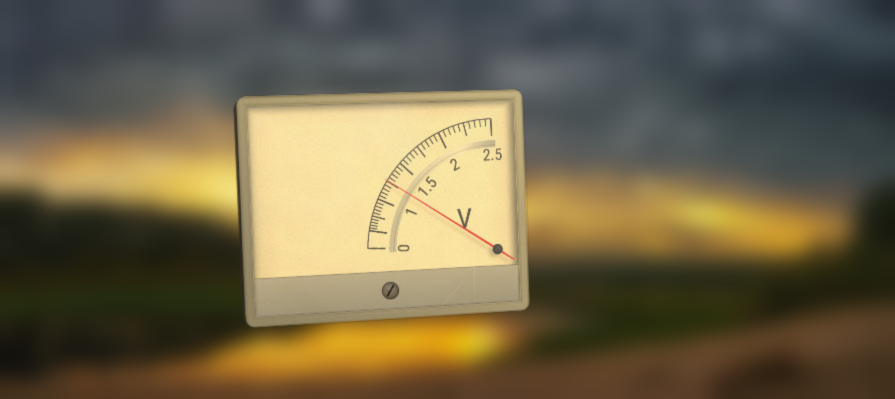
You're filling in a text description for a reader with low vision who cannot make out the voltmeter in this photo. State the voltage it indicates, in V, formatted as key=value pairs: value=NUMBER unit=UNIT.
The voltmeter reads value=1.25 unit=V
